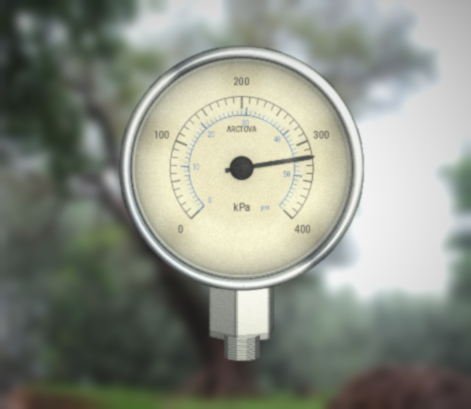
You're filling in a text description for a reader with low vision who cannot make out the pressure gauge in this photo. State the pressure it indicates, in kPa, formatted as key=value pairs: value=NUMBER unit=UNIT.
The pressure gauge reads value=320 unit=kPa
